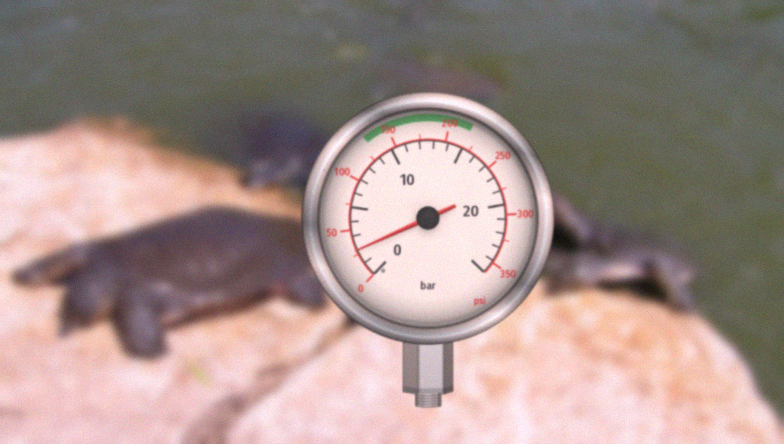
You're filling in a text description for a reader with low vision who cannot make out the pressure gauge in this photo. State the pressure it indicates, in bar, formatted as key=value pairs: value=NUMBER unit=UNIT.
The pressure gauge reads value=2 unit=bar
